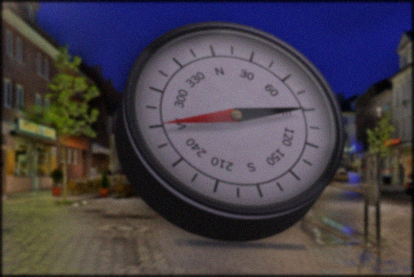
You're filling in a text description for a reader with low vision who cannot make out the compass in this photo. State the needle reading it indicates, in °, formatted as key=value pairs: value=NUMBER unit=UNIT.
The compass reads value=270 unit=°
